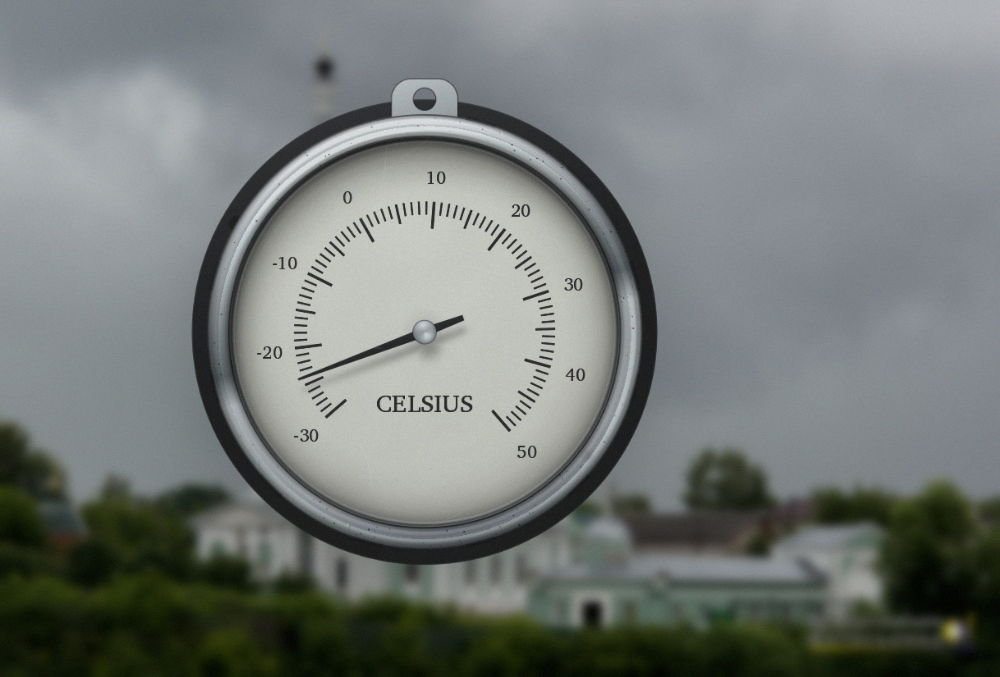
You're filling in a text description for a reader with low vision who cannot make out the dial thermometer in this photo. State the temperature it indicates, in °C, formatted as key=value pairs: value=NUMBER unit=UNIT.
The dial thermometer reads value=-24 unit=°C
